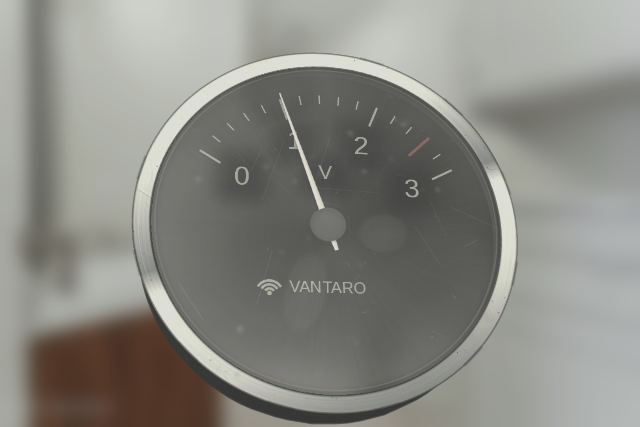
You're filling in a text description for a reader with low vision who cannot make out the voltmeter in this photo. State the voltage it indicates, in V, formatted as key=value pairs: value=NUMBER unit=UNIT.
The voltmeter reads value=1 unit=V
